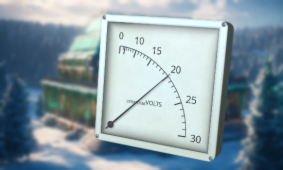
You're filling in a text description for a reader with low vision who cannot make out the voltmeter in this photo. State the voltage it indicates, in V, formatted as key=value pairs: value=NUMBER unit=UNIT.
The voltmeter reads value=20 unit=V
